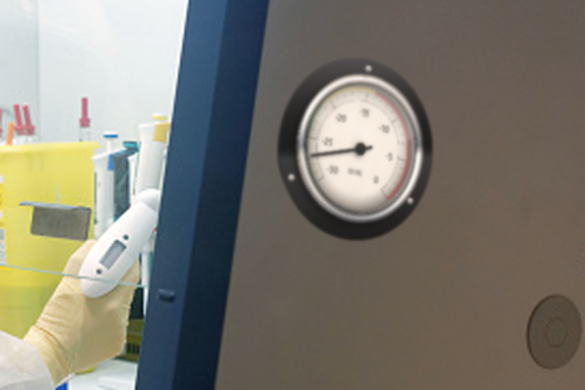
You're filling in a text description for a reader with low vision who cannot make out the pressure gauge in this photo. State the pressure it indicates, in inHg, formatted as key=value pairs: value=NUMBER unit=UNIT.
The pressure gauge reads value=-27 unit=inHg
